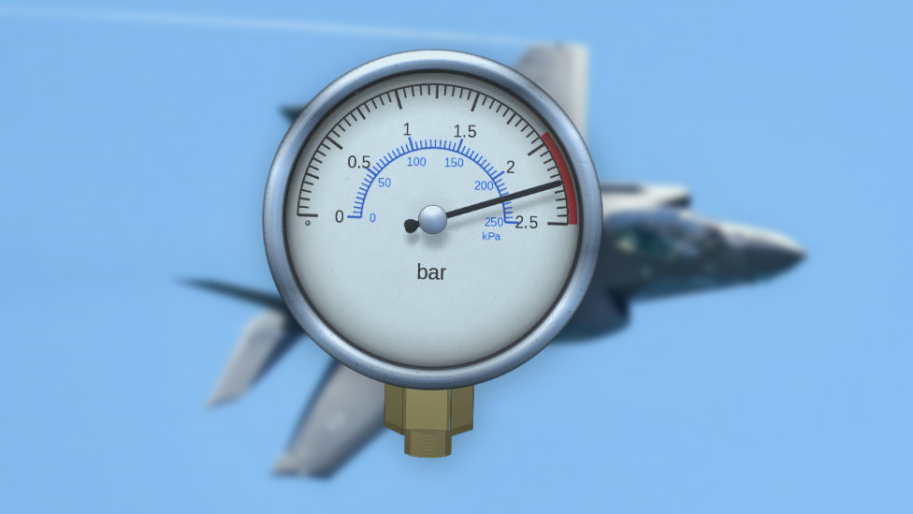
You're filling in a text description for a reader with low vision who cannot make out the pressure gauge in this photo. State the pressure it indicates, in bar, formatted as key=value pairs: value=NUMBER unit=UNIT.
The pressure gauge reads value=2.25 unit=bar
